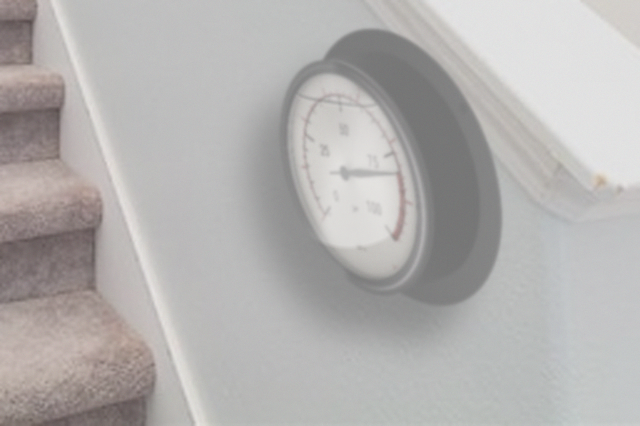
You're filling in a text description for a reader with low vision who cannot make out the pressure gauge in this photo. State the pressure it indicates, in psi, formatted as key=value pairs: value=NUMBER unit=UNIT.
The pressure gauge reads value=80 unit=psi
